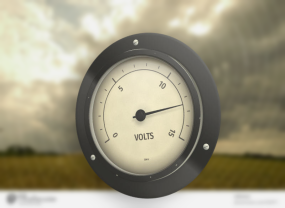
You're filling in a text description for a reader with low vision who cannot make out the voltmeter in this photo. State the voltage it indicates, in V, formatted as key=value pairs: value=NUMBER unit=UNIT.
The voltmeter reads value=12.5 unit=V
